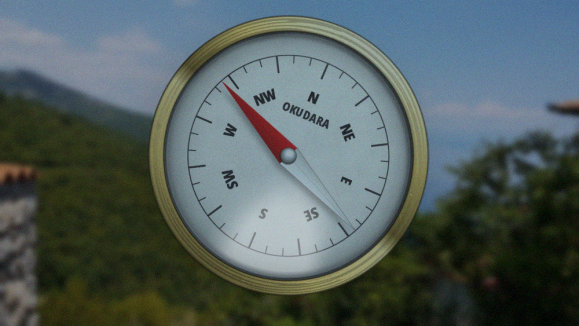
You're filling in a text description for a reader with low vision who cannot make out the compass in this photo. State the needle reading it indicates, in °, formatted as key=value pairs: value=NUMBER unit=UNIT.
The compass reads value=295 unit=°
